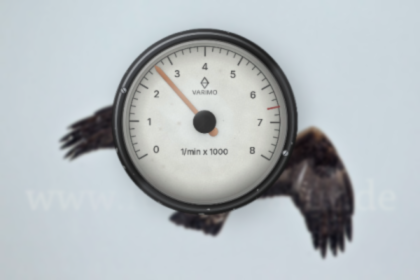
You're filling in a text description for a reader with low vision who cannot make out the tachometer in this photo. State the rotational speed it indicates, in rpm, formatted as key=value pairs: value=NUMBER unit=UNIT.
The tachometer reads value=2600 unit=rpm
